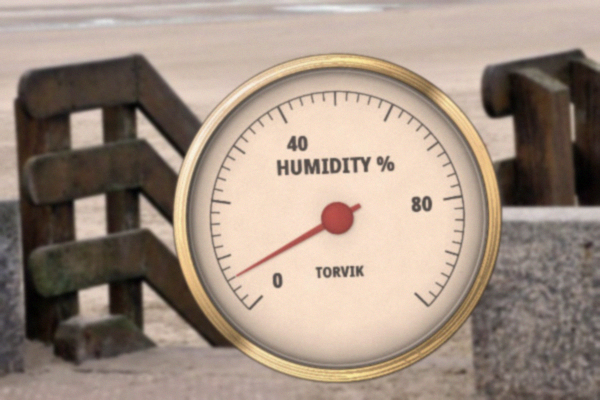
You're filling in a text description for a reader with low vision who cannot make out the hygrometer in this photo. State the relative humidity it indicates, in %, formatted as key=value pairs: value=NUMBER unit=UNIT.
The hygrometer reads value=6 unit=%
